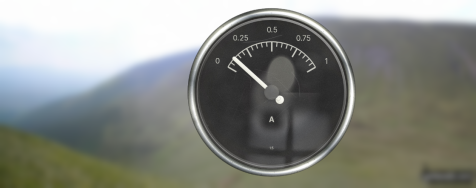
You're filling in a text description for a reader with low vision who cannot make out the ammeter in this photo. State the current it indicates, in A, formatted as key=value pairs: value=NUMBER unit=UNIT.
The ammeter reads value=0.1 unit=A
